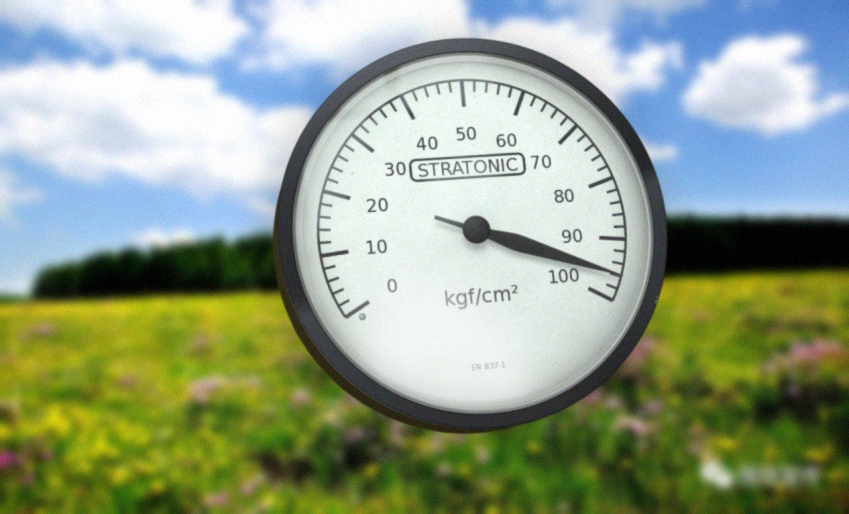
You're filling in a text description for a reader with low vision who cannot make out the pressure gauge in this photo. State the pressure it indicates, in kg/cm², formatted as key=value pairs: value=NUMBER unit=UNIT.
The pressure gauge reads value=96 unit=kg/cm²
